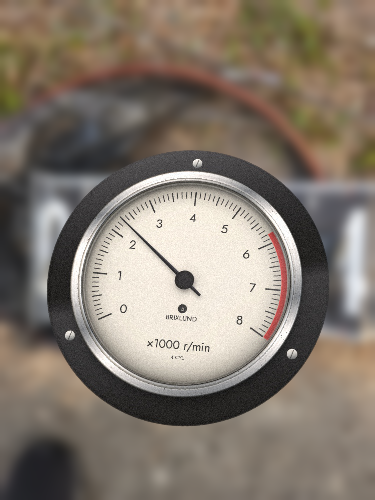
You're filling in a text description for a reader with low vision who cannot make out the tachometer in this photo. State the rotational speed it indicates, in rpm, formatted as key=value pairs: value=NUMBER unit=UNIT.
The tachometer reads value=2300 unit=rpm
